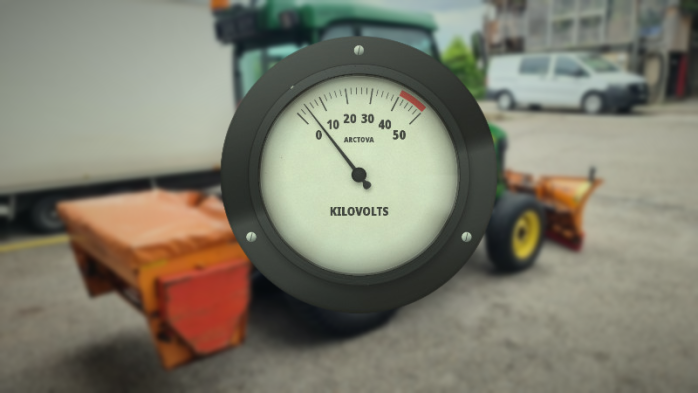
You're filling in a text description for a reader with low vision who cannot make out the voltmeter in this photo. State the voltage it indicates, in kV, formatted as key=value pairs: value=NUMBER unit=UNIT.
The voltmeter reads value=4 unit=kV
